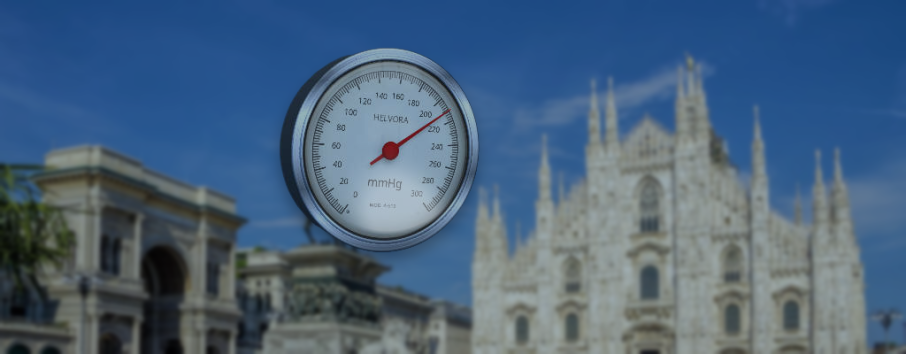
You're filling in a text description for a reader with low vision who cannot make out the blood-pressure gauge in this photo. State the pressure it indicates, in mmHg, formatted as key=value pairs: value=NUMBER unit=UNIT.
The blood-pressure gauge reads value=210 unit=mmHg
